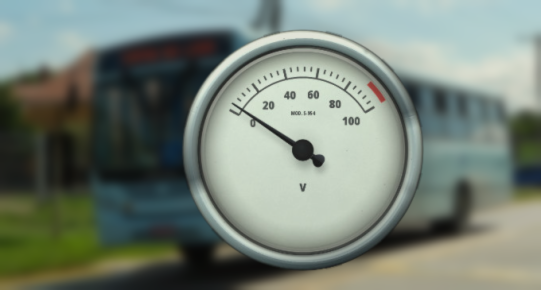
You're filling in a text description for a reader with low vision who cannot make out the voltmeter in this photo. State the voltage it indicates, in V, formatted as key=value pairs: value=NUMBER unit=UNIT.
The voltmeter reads value=4 unit=V
